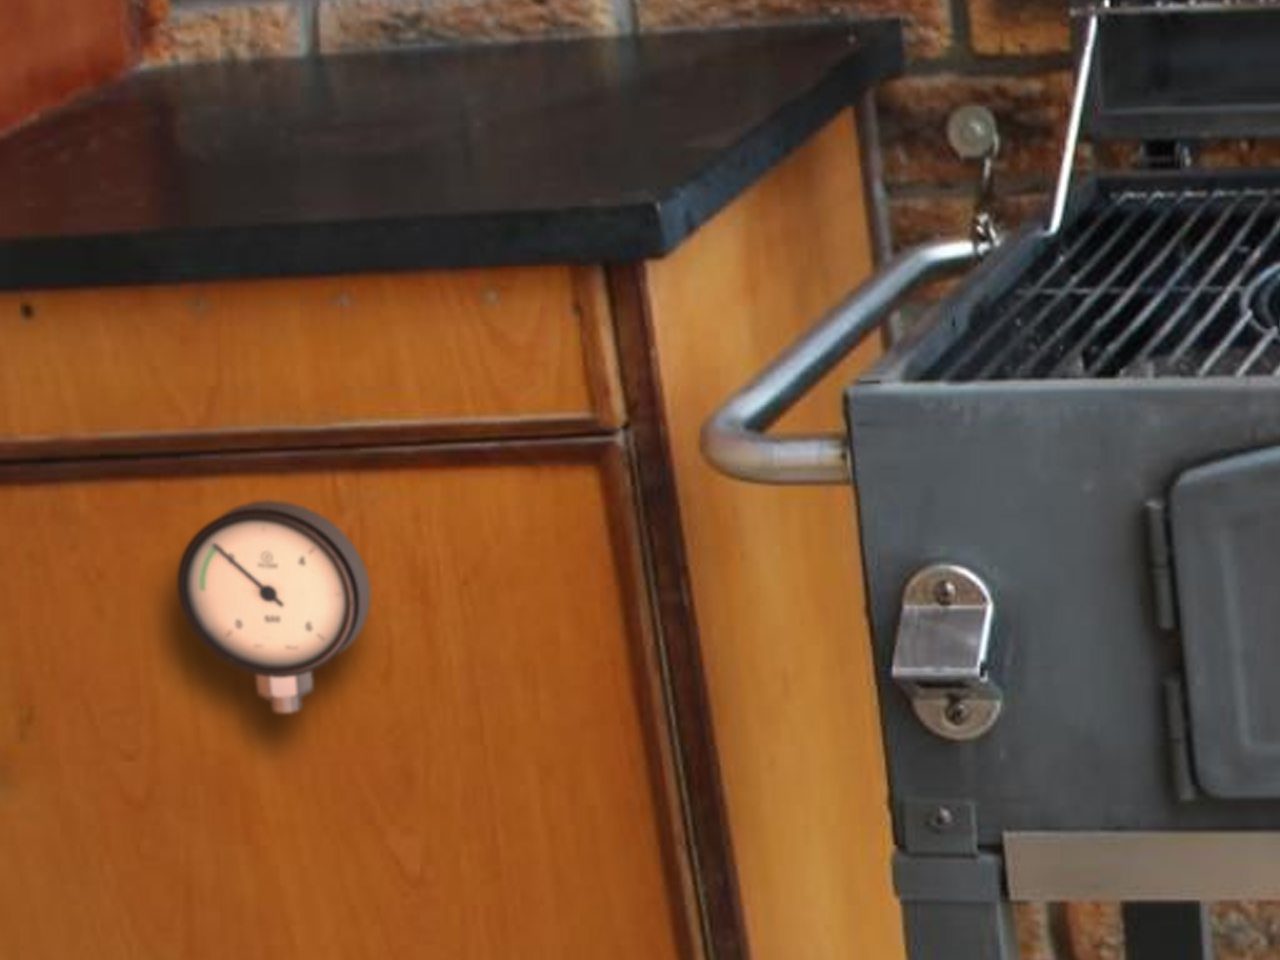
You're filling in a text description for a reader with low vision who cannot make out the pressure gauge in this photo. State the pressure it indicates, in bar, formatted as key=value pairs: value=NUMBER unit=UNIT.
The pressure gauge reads value=2 unit=bar
